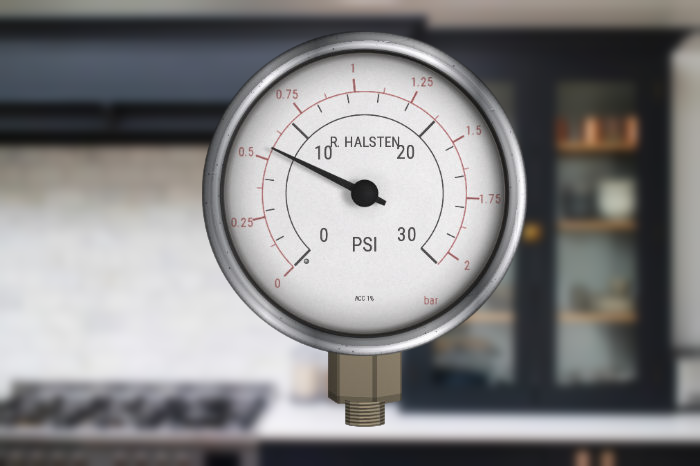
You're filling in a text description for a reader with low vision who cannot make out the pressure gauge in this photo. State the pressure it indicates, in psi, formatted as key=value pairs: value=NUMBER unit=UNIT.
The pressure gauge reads value=8 unit=psi
